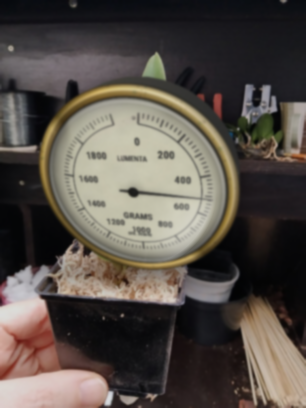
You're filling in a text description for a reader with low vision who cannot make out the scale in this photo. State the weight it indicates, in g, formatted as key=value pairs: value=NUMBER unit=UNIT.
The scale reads value=500 unit=g
